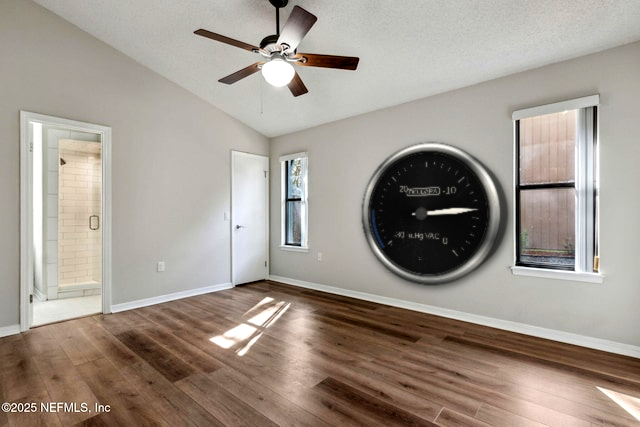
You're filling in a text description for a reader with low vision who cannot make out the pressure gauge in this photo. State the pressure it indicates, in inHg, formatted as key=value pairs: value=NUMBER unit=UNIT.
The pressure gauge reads value=-6 unit=inHg
